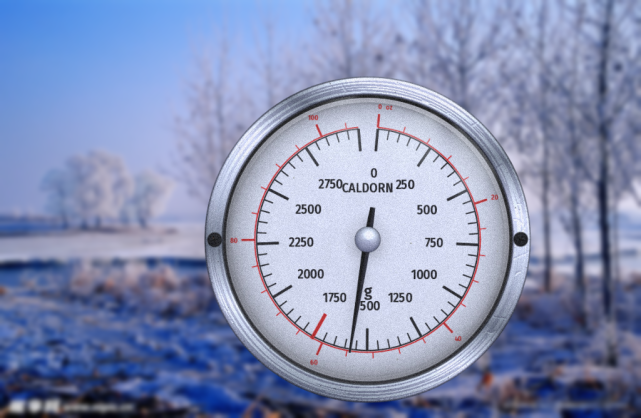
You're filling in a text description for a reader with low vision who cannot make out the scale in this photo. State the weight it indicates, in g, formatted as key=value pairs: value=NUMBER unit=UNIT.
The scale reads value=1575 unit=g
